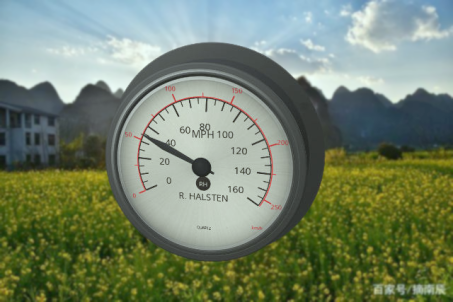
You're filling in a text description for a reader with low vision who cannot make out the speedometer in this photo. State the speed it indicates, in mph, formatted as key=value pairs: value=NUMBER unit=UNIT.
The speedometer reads value=35 unit=mph
